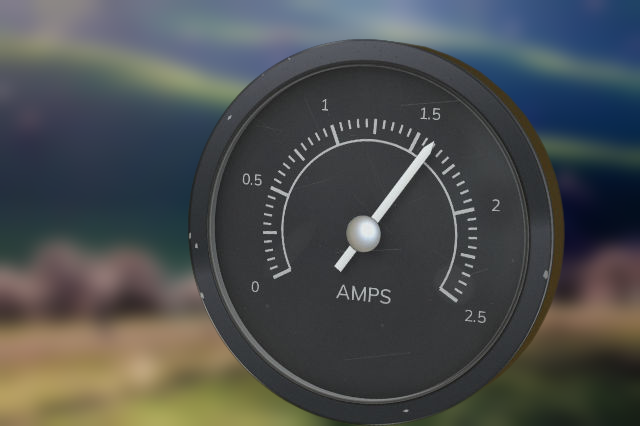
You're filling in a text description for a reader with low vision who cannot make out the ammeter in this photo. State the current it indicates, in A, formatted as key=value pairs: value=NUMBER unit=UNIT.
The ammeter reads value=1.6 unit=A
